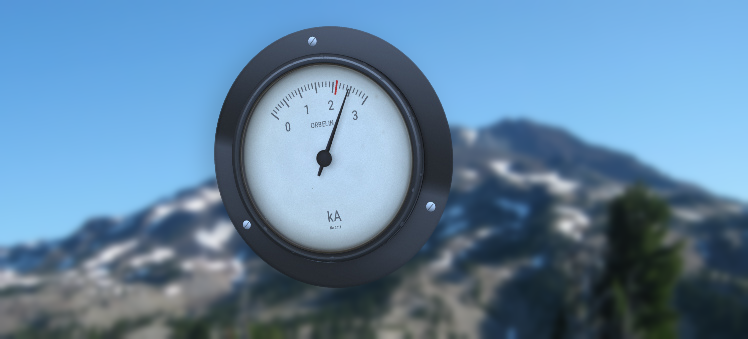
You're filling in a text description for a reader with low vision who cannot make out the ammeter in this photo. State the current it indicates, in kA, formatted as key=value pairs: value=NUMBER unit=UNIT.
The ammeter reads value=2.5 unit=kA
